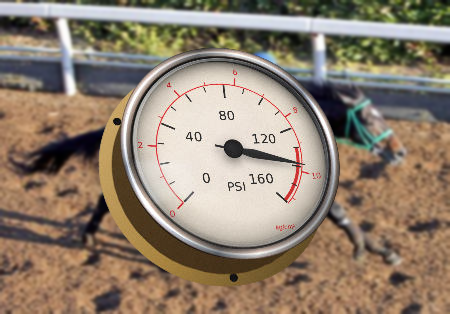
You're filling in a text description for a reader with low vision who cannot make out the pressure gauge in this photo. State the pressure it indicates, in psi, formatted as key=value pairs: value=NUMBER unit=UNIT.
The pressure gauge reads value=140 unit=psi
